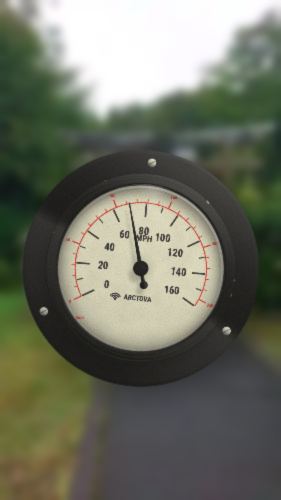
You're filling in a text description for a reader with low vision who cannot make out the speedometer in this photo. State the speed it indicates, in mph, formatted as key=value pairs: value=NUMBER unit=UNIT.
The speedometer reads value=70 unit=mph
